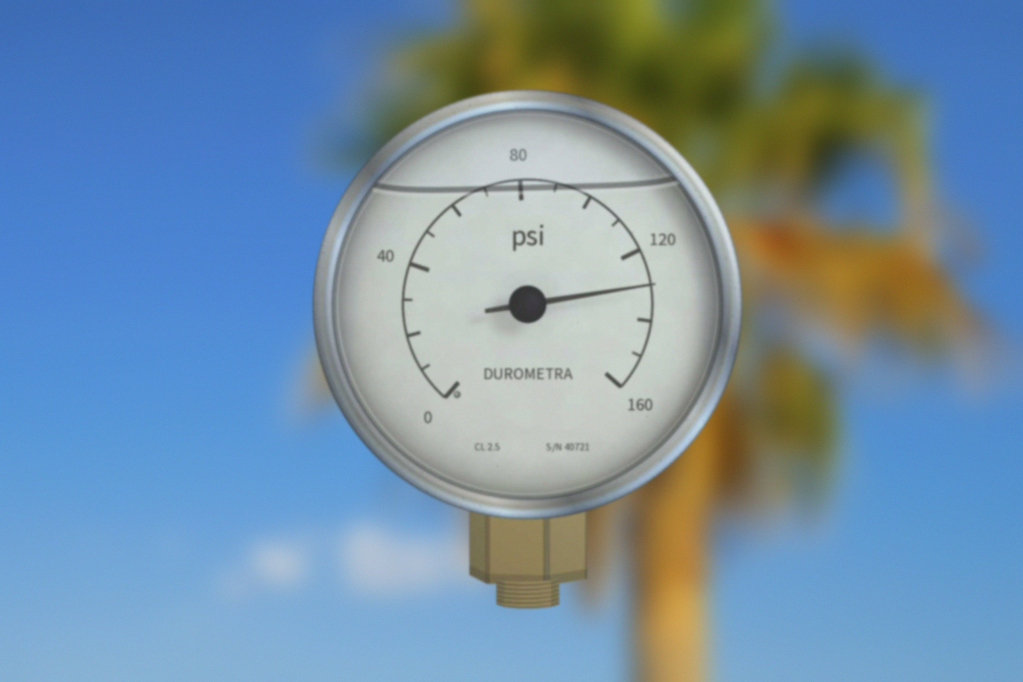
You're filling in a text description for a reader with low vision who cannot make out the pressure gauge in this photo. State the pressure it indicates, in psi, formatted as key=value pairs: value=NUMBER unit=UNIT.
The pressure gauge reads value=130 unit=psi
